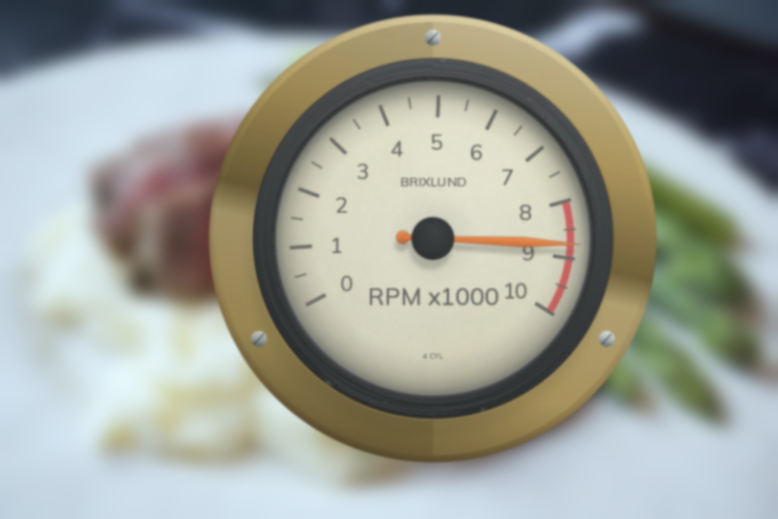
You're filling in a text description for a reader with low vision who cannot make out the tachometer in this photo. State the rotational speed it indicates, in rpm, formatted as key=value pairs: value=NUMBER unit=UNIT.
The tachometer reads value=8750 unit=rpm
